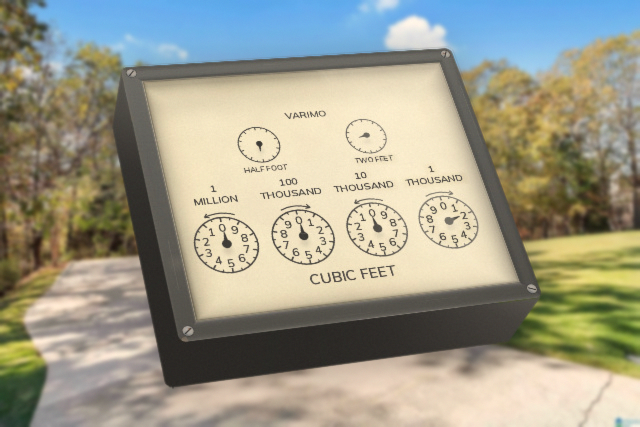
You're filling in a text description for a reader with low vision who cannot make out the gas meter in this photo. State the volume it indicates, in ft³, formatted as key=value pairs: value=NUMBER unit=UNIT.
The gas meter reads value=200 unit=ft³
